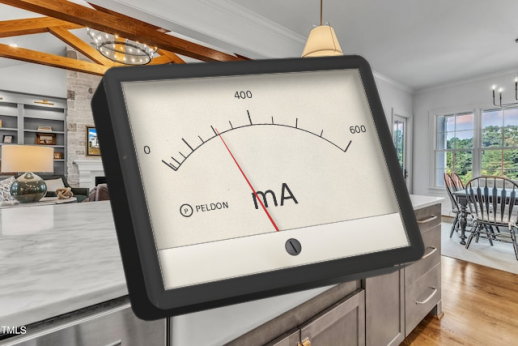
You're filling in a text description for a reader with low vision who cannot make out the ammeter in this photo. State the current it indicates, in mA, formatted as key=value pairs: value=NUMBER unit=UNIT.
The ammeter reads value=300 unit=mA
